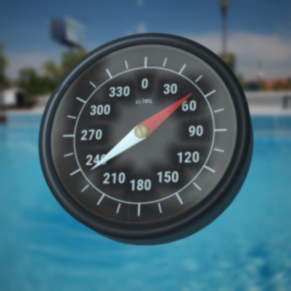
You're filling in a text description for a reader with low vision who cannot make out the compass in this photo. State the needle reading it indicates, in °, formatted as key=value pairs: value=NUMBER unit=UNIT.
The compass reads value=52.5 unit=°
